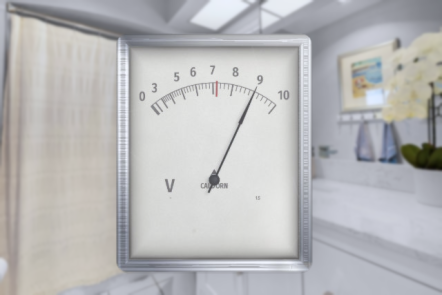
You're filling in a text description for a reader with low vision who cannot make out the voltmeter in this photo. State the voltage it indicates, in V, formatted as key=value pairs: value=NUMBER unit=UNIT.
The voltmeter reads value=9 unit=V
